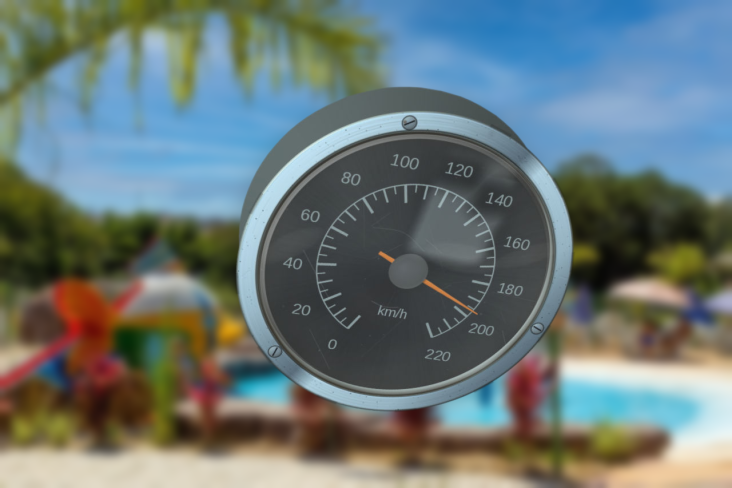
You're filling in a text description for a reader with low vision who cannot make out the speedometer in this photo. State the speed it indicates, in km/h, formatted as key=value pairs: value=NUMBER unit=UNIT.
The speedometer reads value=195 unit=km/h
